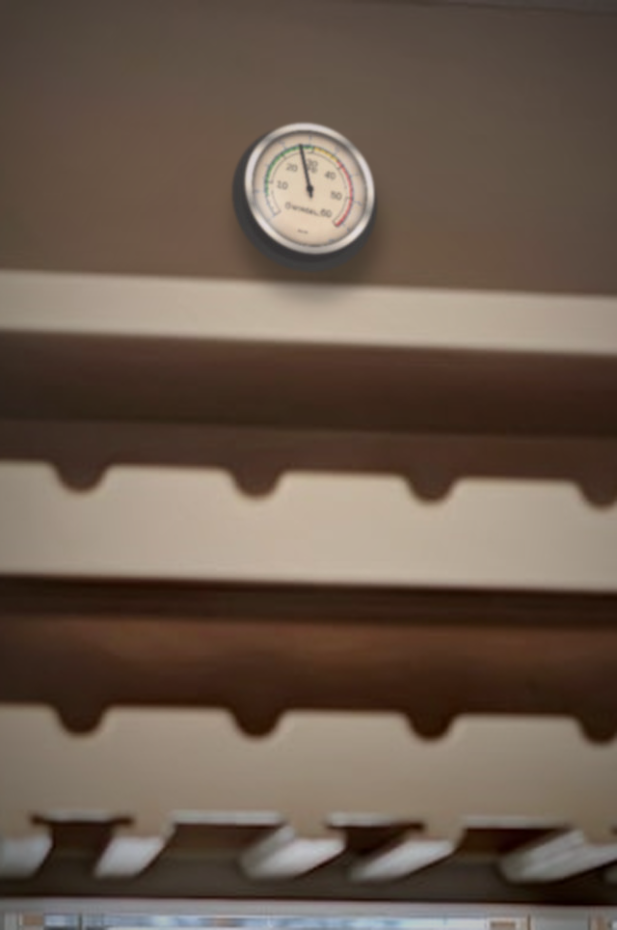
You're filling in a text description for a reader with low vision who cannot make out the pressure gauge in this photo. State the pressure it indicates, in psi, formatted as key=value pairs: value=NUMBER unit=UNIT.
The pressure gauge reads value=26 unit=psi
